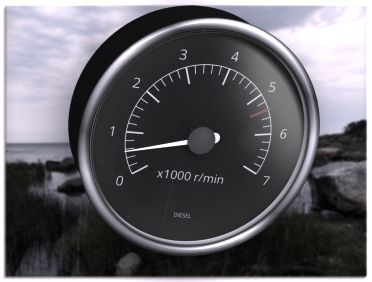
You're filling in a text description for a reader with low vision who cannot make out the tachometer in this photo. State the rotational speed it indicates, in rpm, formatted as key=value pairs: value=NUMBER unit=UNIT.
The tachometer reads value=600 unit=rpm
